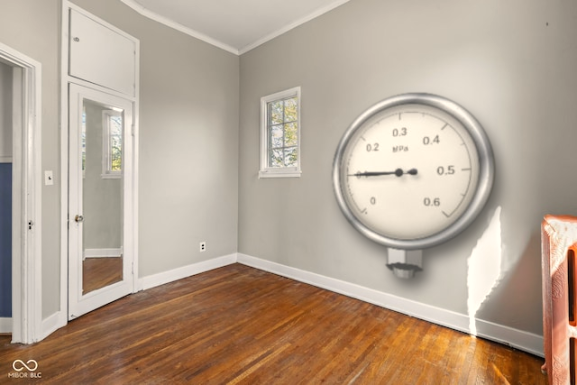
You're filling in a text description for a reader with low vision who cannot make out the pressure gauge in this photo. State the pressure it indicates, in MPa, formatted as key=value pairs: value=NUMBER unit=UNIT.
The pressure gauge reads value=0.1 unit=MPa
